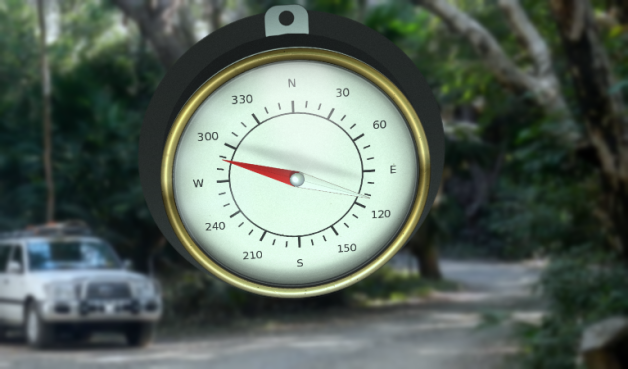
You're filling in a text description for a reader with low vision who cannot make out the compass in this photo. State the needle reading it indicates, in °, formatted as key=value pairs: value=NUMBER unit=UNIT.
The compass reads value=290 unit=°
